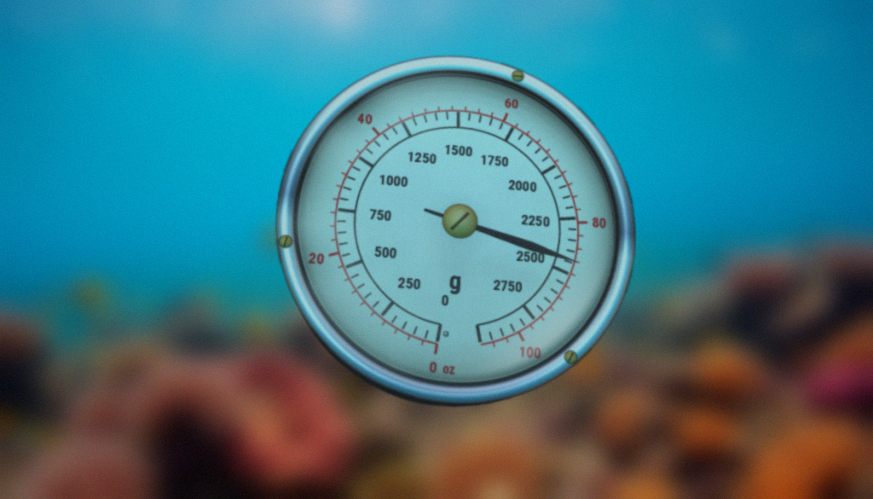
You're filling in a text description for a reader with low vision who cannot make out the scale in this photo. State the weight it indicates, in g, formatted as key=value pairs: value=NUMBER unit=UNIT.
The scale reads value=2450 unit=g
